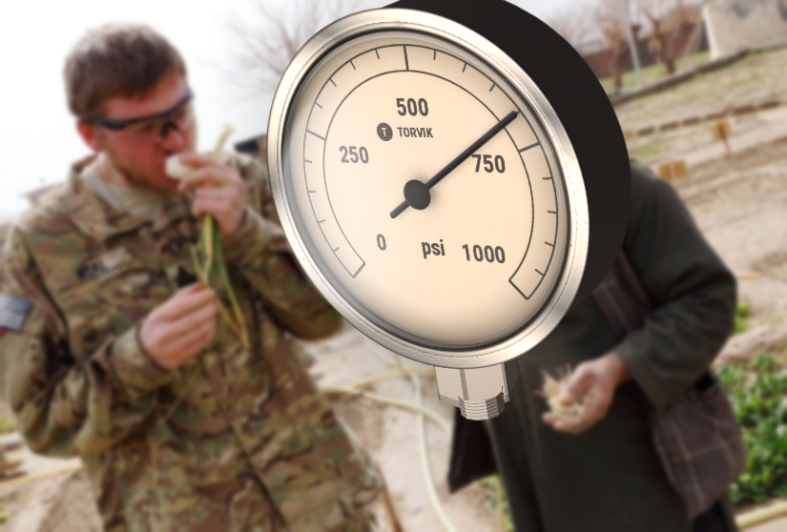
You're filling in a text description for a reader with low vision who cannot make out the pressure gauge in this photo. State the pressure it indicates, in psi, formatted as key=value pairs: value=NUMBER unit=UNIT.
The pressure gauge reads value=700 unit=psi
